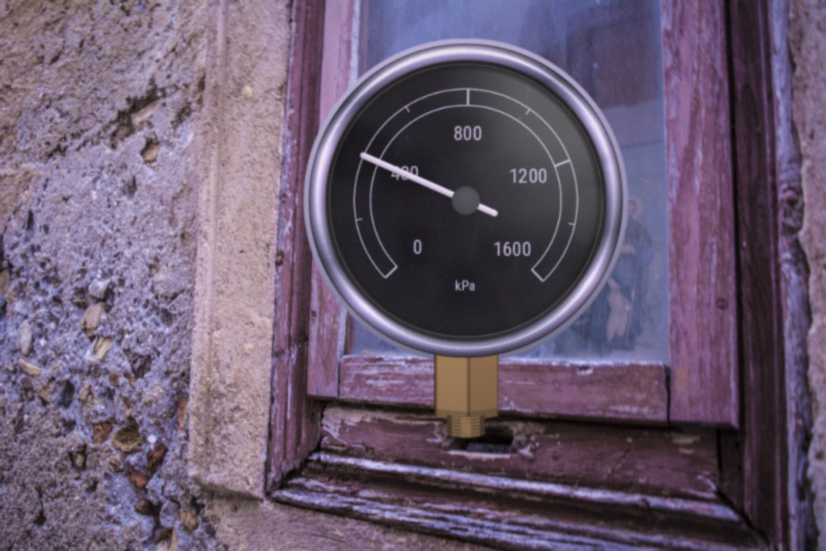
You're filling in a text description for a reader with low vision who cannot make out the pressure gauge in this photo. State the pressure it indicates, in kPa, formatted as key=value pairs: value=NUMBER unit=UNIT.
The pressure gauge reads value=400 unit=kPa
